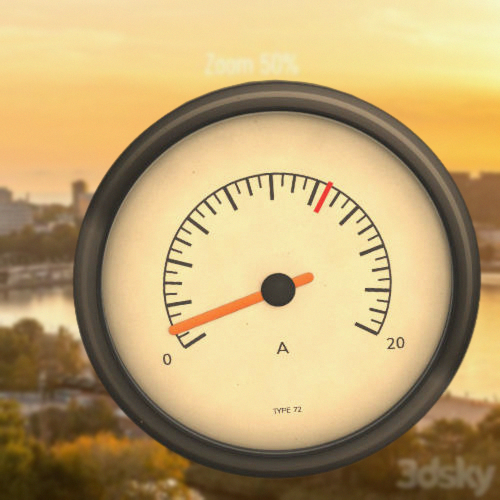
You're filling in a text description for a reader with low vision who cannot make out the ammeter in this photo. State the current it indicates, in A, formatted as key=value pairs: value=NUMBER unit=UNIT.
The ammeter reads value=1 unit=A
